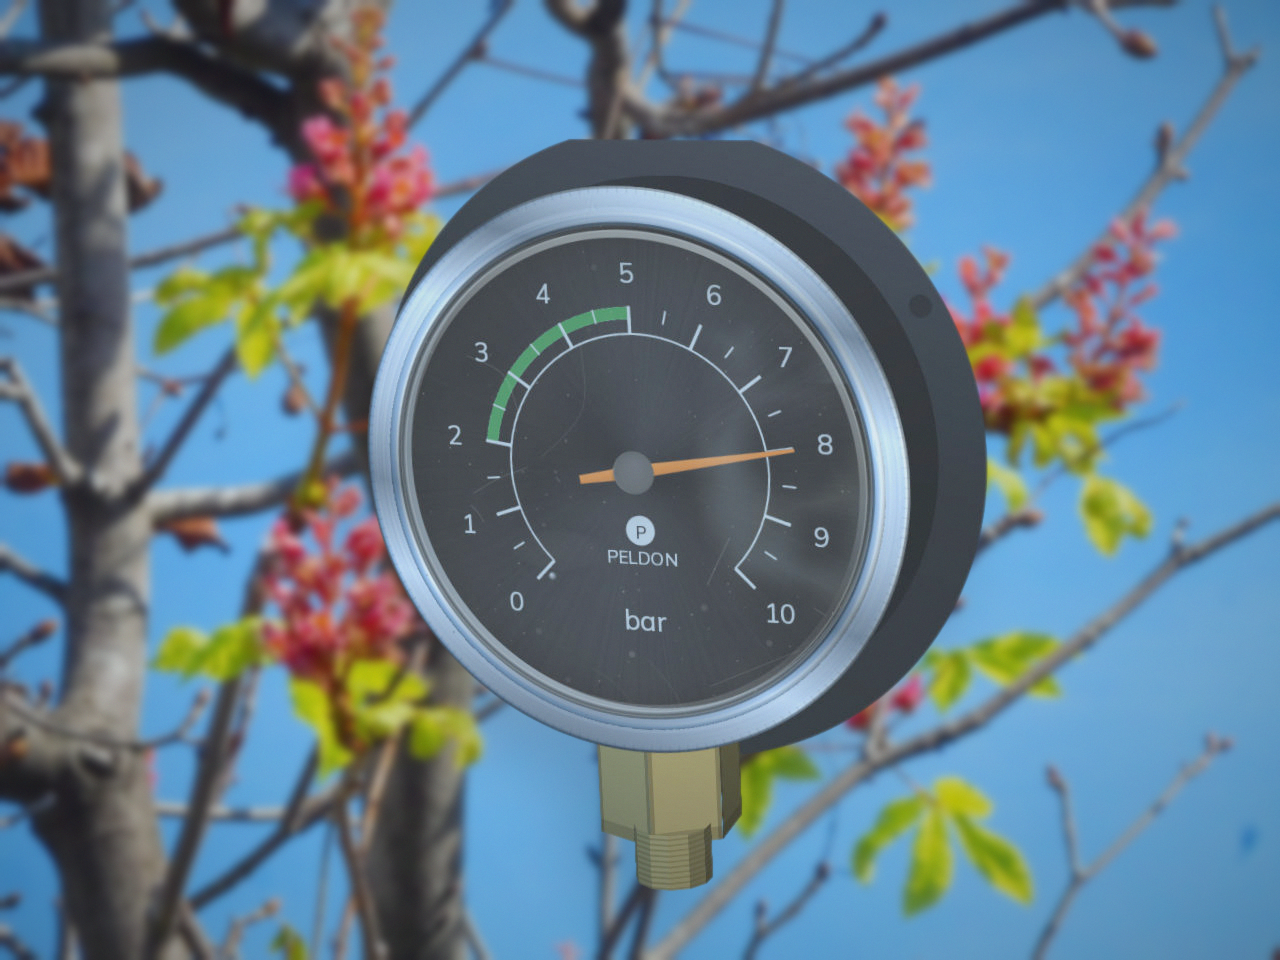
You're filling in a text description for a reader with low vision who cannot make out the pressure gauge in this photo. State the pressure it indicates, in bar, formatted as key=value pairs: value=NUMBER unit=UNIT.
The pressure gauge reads value=8 unit=bar
